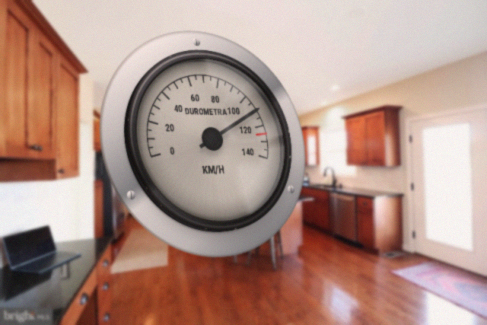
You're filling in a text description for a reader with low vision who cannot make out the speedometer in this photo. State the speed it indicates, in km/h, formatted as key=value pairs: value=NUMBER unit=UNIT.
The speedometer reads value=110 unit=km/h
